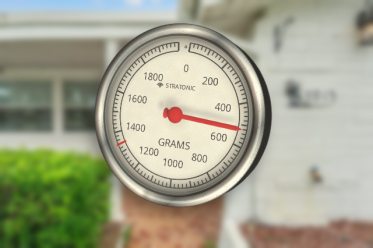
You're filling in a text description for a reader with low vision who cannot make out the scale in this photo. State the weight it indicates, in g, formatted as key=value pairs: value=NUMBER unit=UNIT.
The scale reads value=520 unit=g
